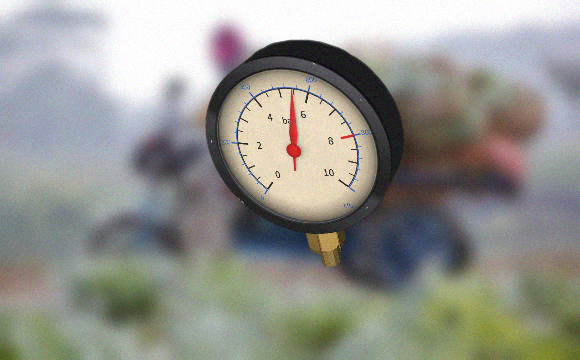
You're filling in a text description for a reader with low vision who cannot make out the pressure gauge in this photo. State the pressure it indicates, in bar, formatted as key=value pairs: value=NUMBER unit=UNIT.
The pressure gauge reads value=5.5 unit=bar
